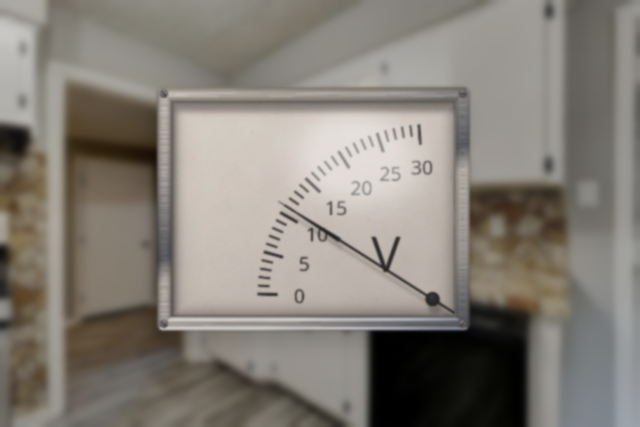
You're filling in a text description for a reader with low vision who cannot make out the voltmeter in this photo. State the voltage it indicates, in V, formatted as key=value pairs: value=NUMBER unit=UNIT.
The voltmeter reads value=11 unit=V
